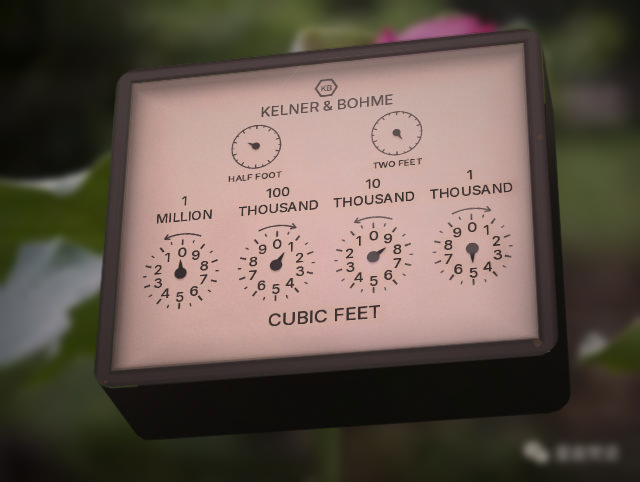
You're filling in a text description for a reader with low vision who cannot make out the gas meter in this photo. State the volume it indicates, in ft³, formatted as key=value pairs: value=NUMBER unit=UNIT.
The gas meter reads value=8500 unit=ft³
